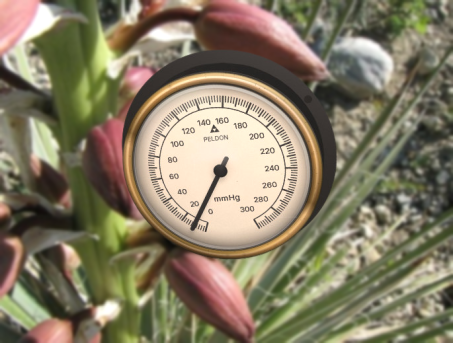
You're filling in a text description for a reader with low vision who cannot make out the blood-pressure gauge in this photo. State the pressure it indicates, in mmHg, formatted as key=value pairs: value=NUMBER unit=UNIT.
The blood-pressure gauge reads value=10 unit=mmHg
